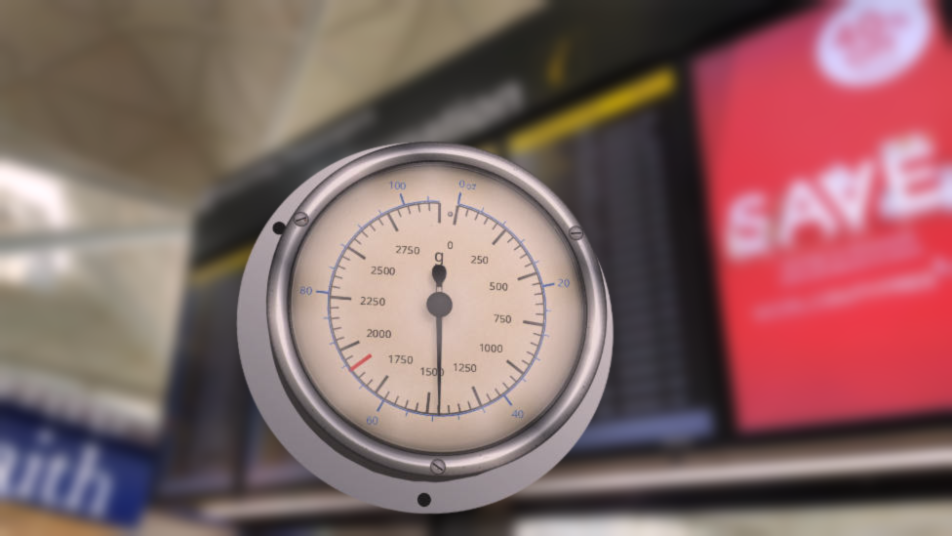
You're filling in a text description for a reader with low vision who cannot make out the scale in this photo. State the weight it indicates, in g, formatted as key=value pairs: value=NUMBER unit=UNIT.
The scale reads value=1450 unit=g
